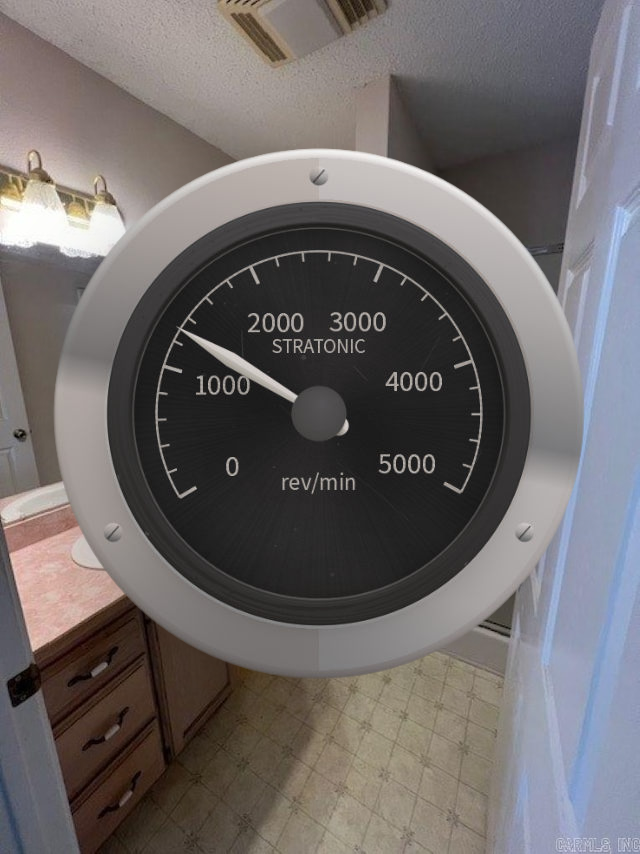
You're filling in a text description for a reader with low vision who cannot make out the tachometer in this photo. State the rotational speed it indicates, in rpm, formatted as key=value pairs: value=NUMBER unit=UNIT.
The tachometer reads value=1300 unit=rpm
